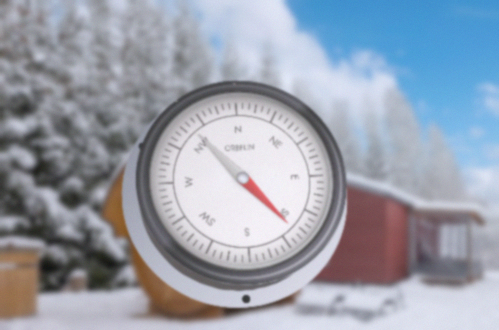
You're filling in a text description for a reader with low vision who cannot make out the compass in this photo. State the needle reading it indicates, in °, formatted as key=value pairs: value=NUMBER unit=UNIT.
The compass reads value=140 unit=°
